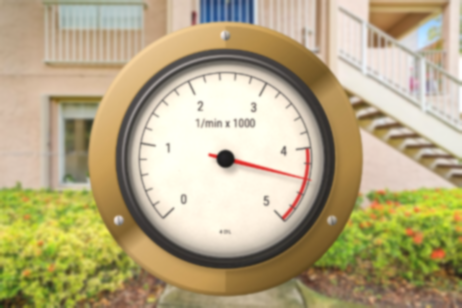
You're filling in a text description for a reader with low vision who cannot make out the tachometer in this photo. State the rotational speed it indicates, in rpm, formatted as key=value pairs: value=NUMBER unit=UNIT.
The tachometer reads value=4400 unit=rpm
